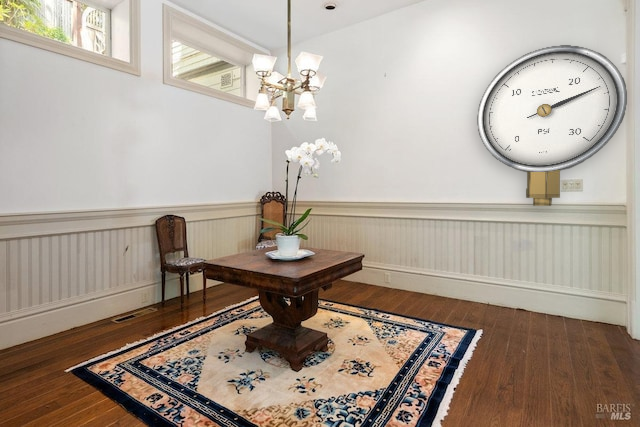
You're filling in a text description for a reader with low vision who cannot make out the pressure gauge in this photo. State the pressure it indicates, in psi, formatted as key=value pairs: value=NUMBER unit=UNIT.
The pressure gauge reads value=23 unit=psi
